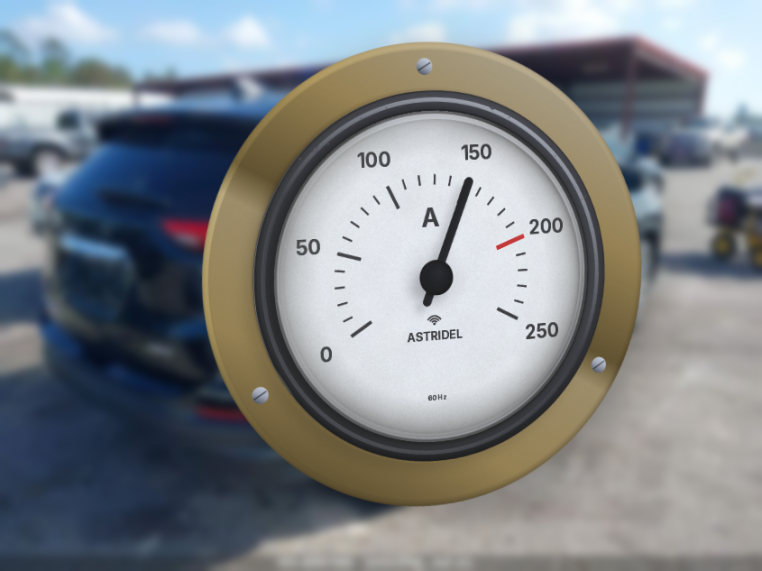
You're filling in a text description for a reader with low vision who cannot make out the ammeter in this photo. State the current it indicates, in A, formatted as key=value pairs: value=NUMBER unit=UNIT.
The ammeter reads value=150 unit=A
